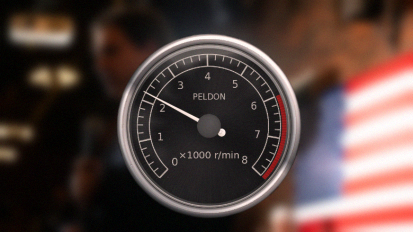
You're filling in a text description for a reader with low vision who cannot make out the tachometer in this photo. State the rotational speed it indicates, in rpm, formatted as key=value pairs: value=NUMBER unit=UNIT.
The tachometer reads value=2200 unit=rpm
